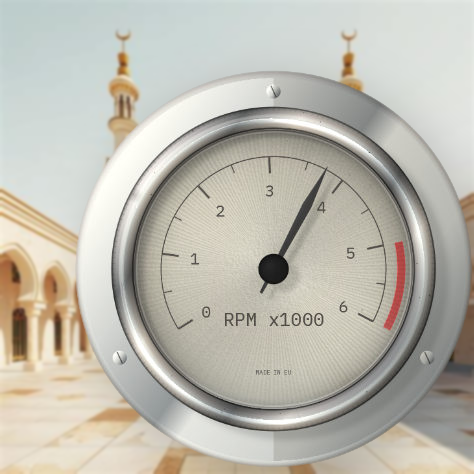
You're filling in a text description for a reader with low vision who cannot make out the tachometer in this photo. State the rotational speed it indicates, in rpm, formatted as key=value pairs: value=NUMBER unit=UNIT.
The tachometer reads value=3750 unit=rpm
